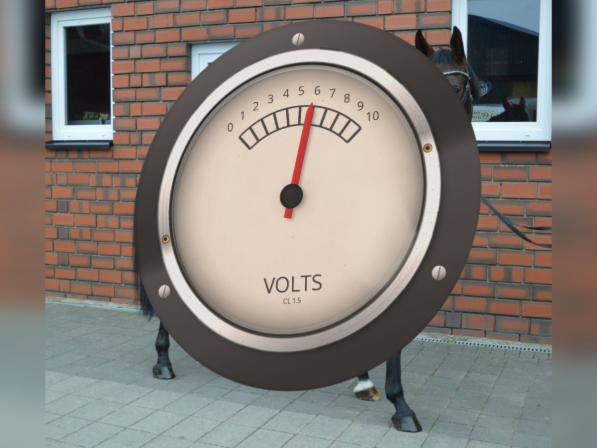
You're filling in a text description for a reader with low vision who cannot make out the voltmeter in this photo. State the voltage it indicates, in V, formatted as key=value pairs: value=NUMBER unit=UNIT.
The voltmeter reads value=6 unit=V
